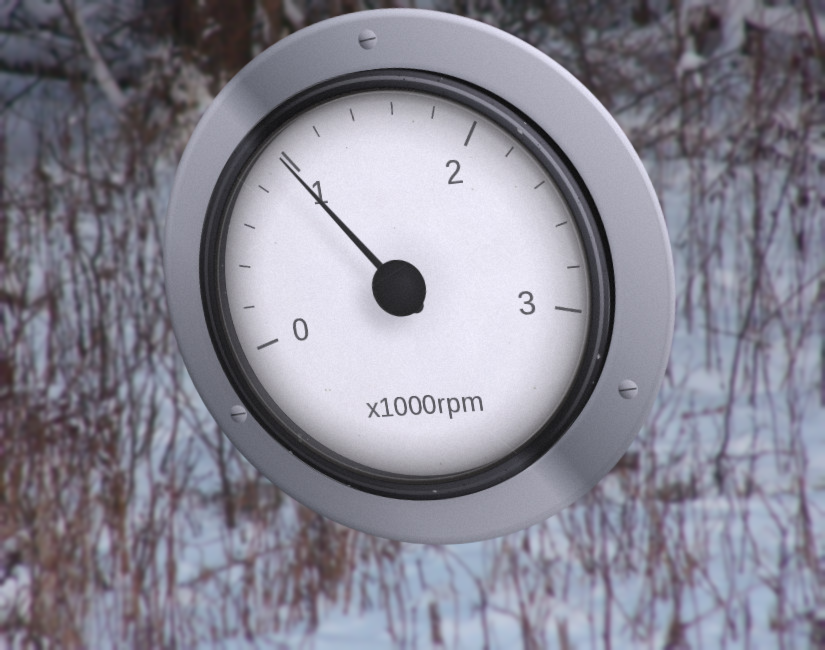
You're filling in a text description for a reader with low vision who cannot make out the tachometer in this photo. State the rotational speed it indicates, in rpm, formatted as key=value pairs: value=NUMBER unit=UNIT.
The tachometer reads value=1000 unit=rpm
